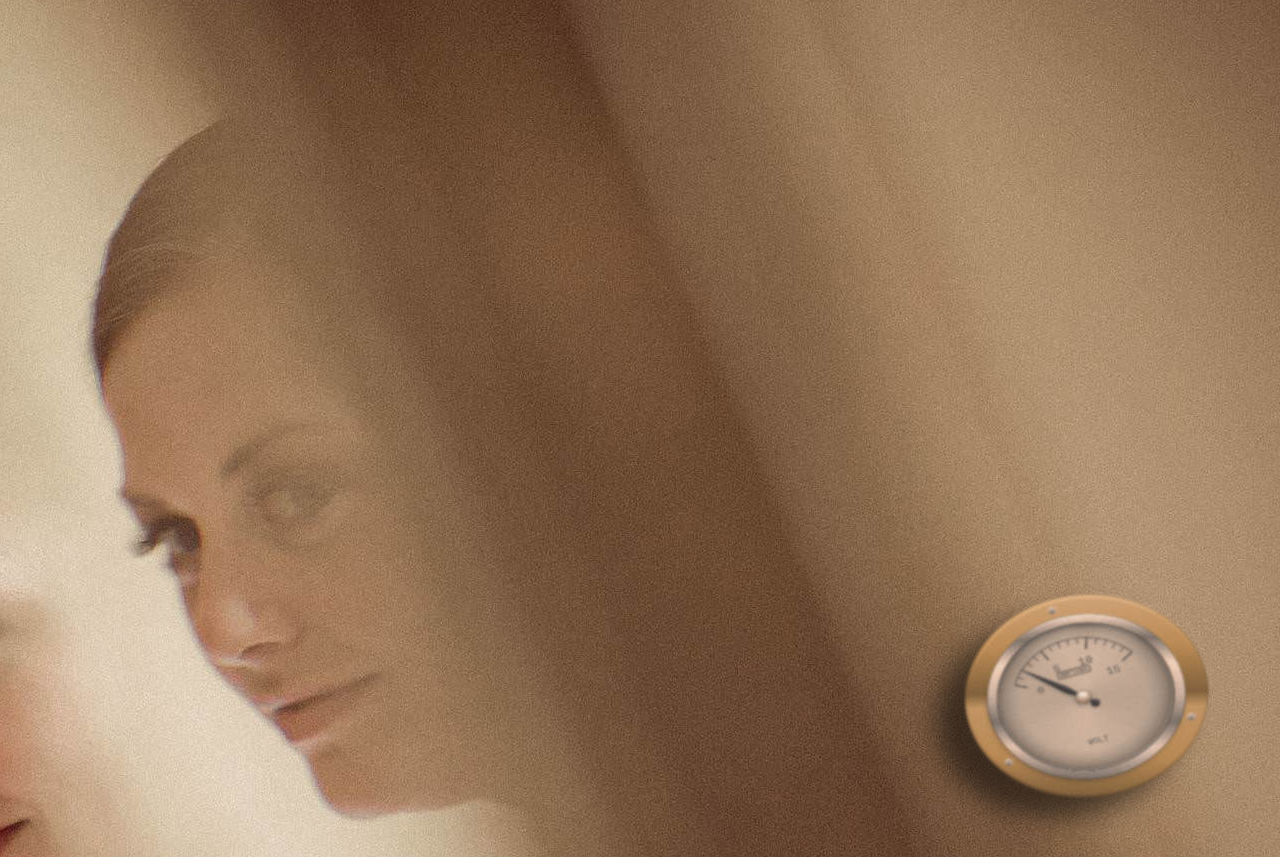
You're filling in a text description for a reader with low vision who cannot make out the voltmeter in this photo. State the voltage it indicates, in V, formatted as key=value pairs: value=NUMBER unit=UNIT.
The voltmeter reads value=2 unit=V
